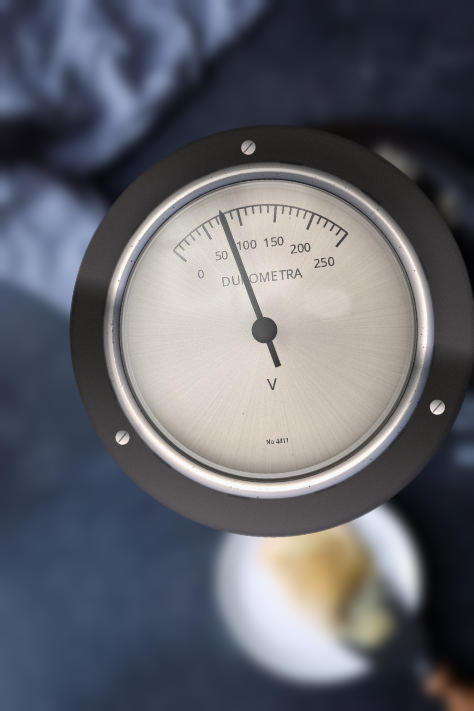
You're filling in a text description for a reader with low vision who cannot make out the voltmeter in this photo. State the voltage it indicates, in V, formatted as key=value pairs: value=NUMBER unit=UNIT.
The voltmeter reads value=80 unit=V
